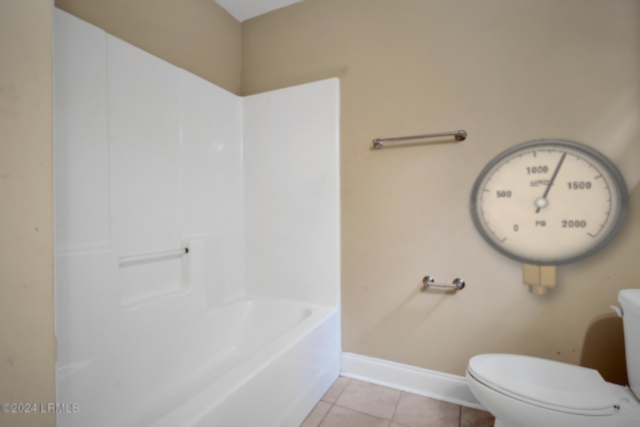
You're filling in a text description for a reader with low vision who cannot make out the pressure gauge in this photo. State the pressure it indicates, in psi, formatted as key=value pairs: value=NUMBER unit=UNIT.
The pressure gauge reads value=1200 unit=psi
